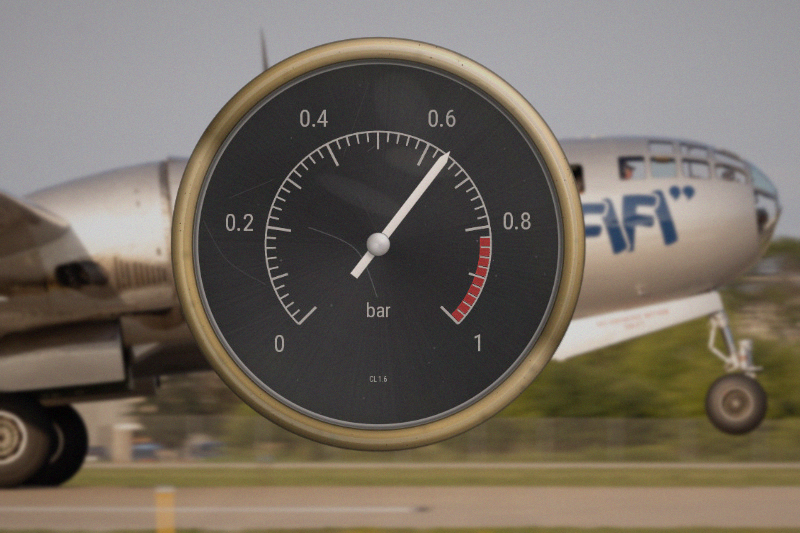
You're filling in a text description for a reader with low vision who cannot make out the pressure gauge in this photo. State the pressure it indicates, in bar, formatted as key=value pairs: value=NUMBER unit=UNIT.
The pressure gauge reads value=0.64 unit=bar
